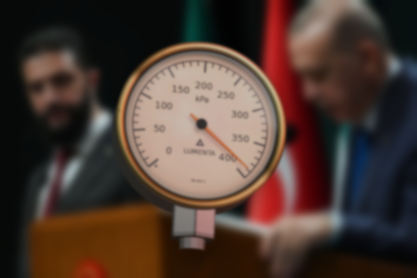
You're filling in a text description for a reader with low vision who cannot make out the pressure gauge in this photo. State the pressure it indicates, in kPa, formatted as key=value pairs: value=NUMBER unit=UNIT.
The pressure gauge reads value=390 unit=kPa
